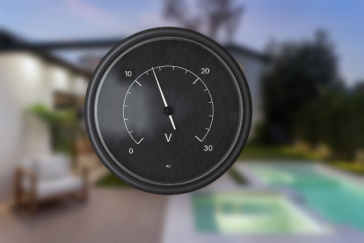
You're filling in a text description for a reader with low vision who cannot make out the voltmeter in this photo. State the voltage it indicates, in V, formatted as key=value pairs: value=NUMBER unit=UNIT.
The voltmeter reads value=13 unit=V
